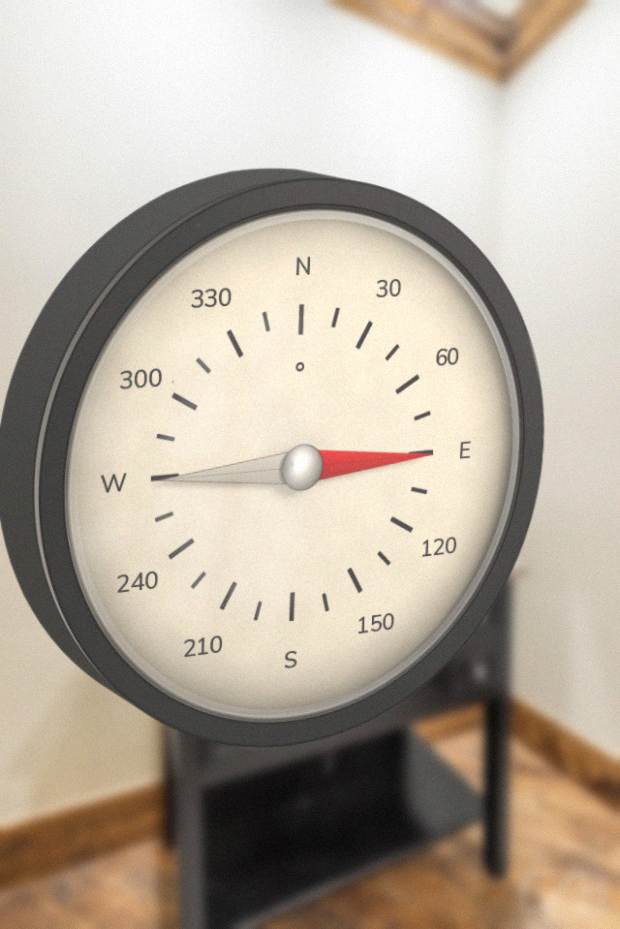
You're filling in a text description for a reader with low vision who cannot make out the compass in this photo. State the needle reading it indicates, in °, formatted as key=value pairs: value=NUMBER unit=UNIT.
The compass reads value=90 unit=°
